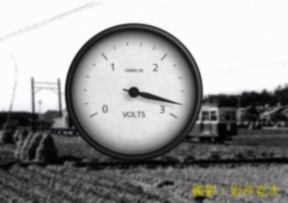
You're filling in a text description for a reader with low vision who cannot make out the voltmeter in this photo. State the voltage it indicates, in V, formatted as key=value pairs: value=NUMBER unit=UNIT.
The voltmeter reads value=2.8 unit=V
